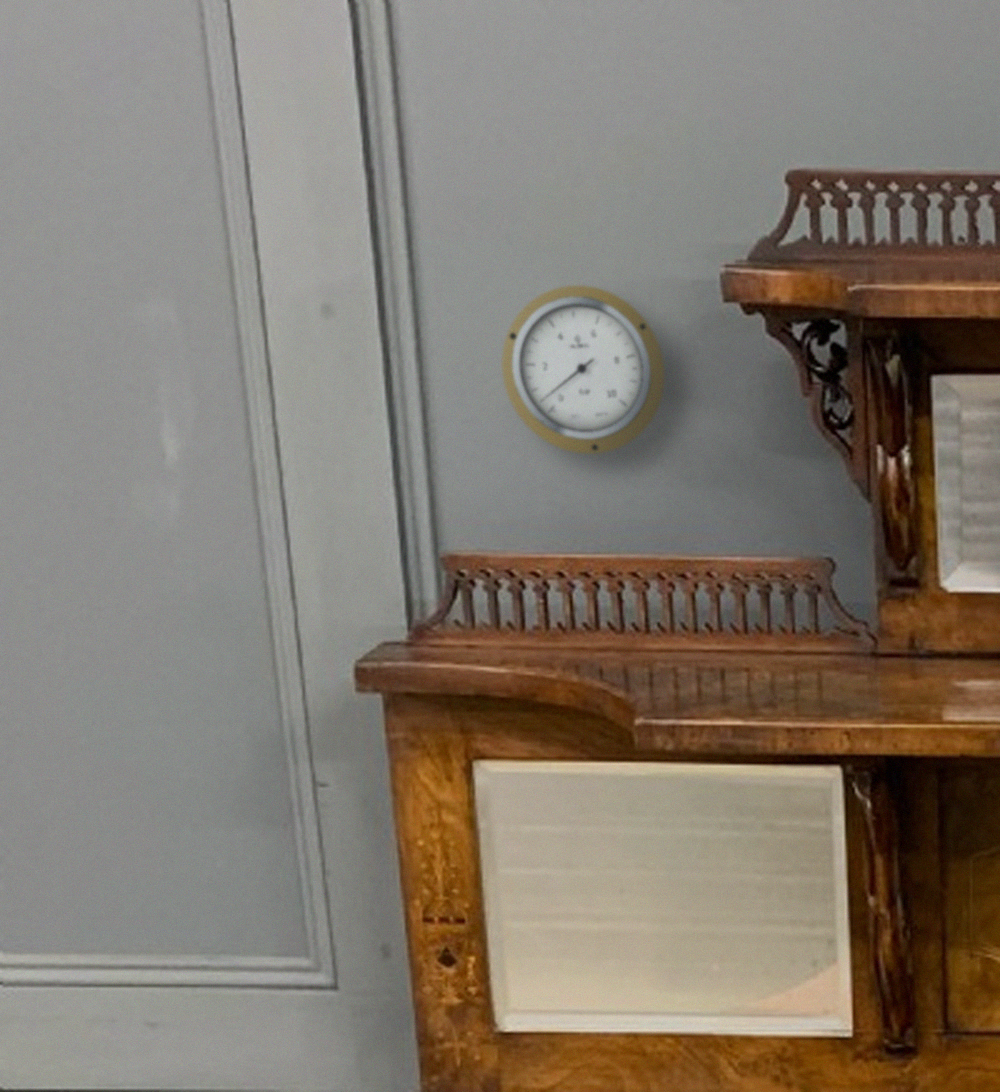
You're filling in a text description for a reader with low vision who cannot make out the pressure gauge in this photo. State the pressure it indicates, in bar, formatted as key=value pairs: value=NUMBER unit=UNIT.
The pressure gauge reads value=0.5 unit=bar
